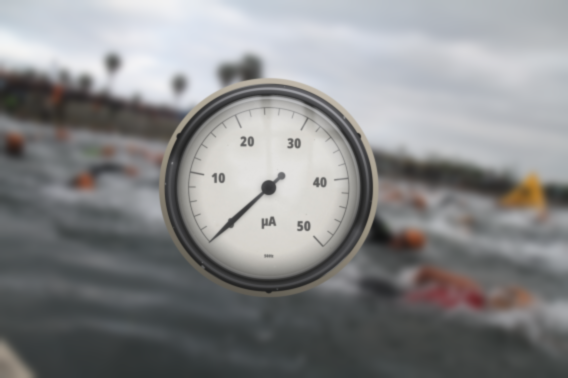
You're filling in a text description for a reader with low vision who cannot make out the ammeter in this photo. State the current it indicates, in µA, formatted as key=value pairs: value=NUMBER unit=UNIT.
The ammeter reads value=0 unit=µA
